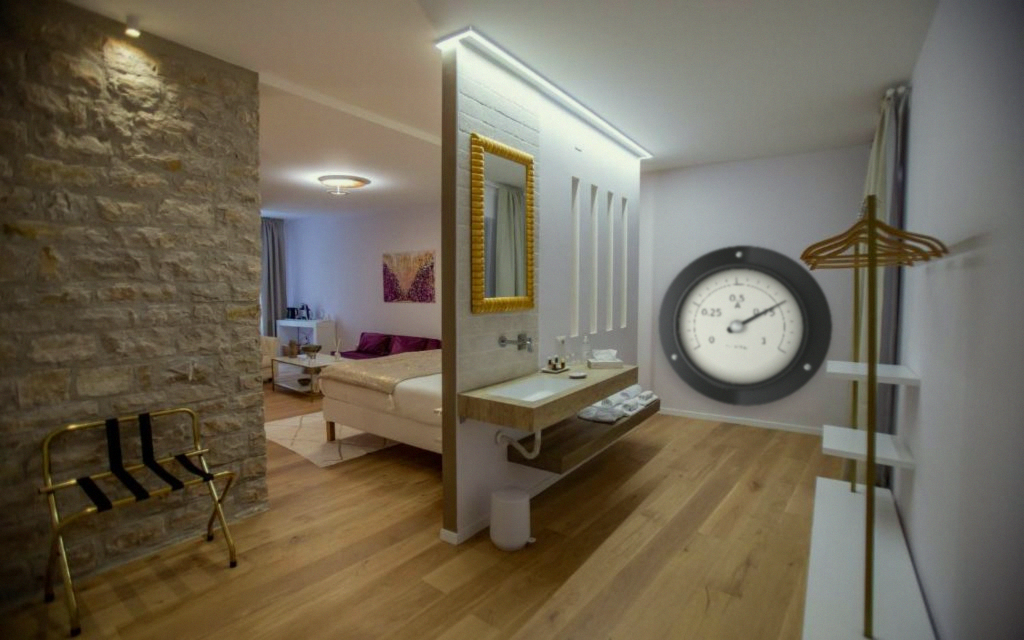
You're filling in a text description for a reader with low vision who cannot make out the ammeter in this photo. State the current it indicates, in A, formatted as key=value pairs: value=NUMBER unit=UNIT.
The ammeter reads value=0.75 unit=A
